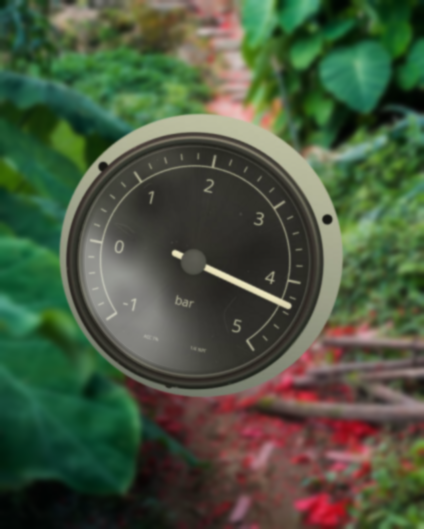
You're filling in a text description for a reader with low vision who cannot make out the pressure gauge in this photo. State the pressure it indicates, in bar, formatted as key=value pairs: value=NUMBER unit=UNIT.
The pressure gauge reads value=4.3 unit=bar
